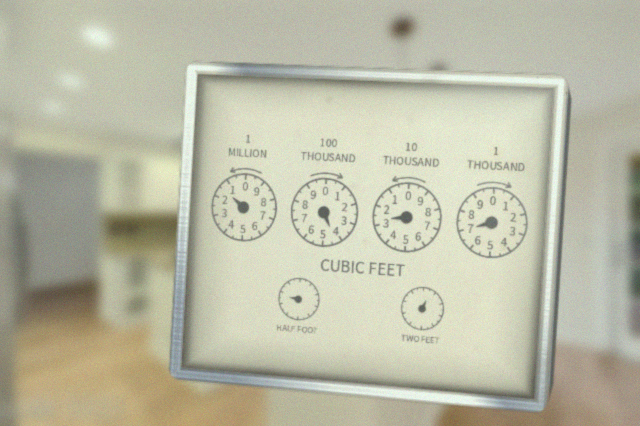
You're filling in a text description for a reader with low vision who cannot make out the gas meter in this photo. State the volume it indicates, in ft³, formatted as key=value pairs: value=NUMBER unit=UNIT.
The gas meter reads value=142700 unit=ft³
